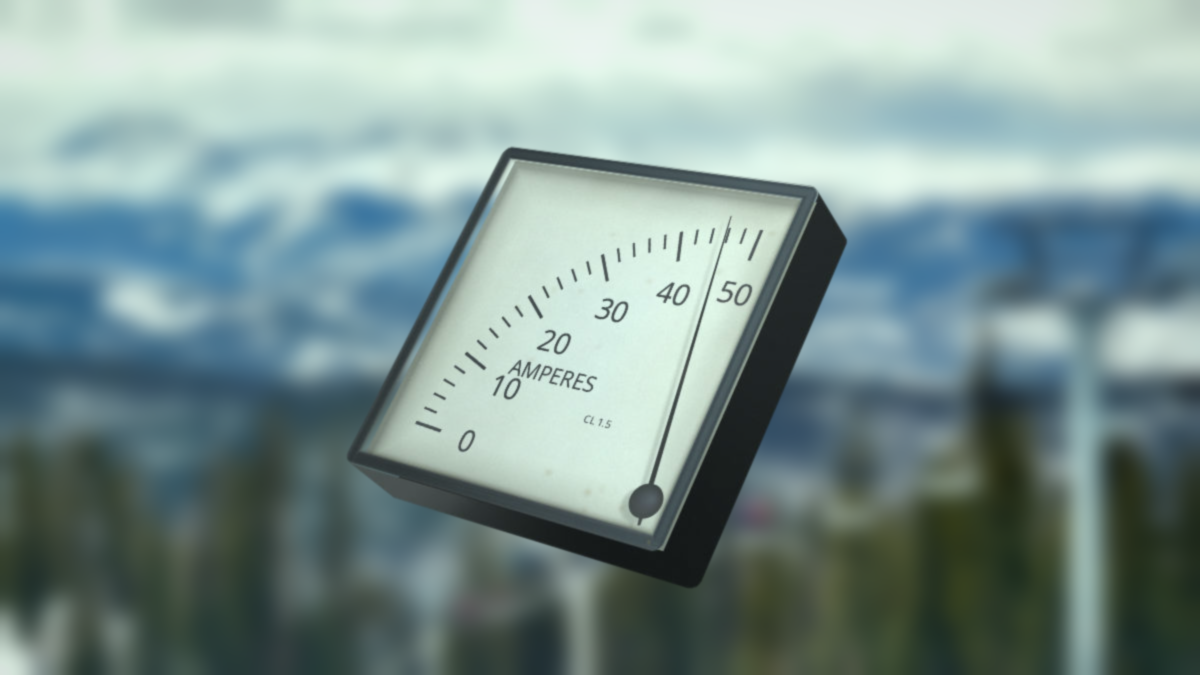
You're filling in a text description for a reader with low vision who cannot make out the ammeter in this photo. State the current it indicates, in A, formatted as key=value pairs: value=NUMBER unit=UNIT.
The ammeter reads value=46 unit=A
